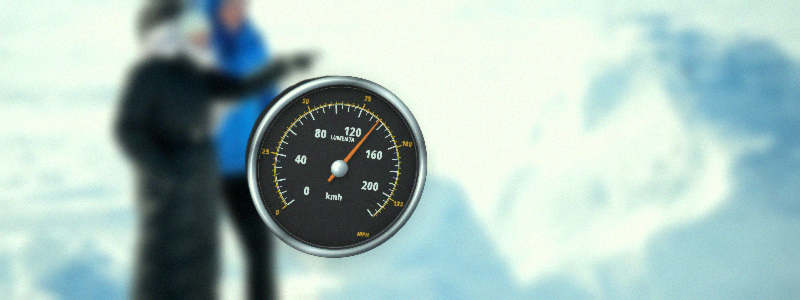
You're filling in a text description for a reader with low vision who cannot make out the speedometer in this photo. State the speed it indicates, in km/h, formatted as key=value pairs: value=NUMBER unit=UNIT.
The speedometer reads value=135 unit=km/h
